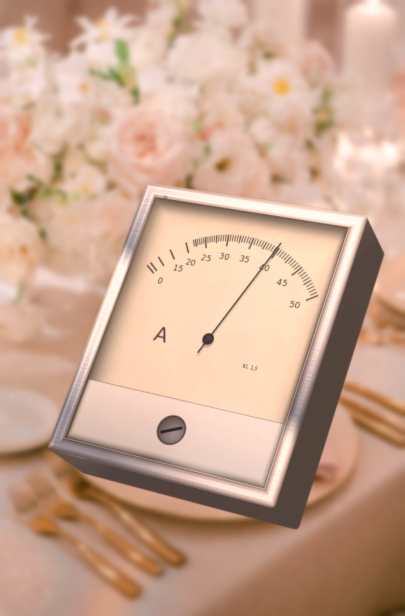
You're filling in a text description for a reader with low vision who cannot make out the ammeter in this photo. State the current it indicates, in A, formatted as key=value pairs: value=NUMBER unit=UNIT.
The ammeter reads value=40 unit=A
